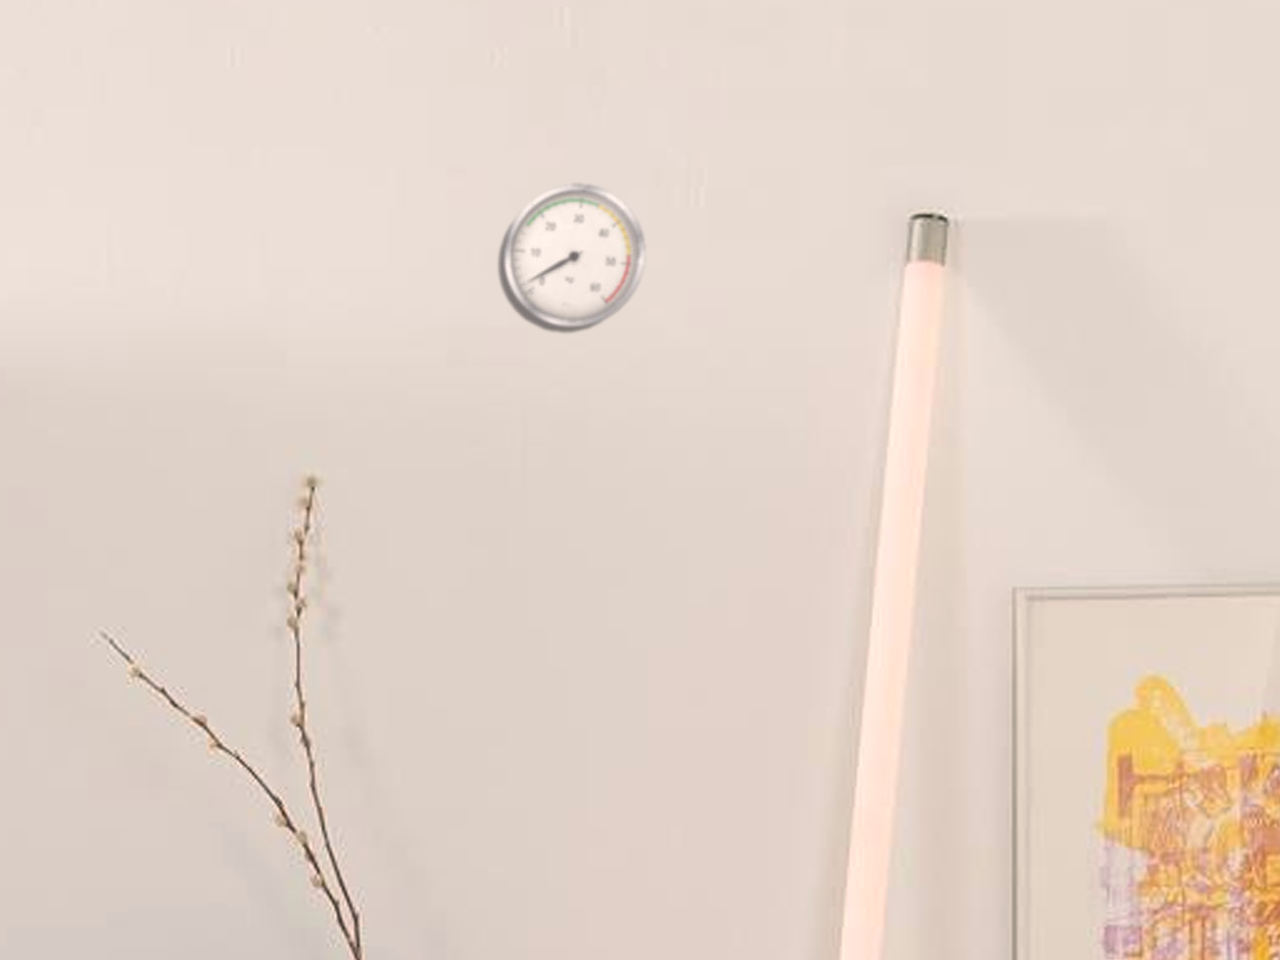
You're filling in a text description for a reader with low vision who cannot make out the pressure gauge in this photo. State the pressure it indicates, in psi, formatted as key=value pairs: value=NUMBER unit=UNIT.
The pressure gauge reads value=2 unit=psi
